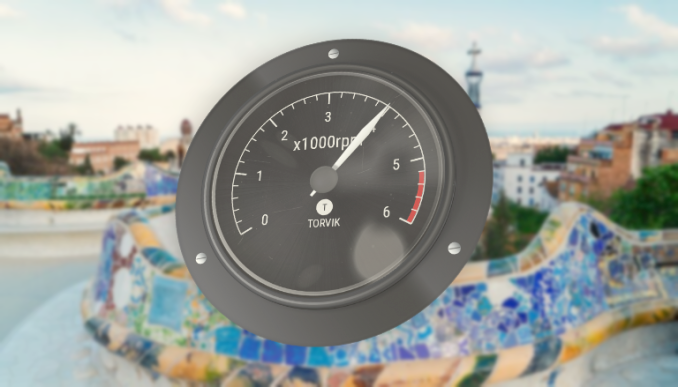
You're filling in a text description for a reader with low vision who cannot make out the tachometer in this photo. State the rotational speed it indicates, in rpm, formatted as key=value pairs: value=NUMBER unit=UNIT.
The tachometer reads value=4000 unit=rpm
